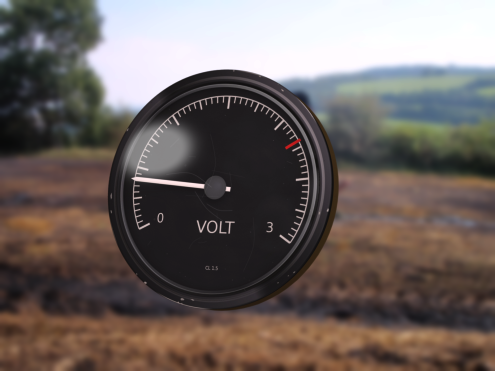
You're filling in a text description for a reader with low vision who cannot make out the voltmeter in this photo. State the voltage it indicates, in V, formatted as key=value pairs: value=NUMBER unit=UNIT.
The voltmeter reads value=0.4 unit=V
